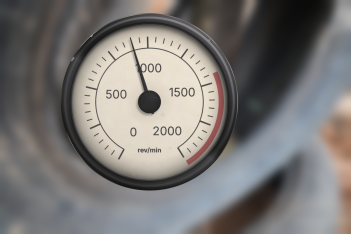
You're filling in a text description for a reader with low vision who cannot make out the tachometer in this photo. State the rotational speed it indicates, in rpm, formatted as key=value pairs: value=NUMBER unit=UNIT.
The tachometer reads value=900 unit=rpm
